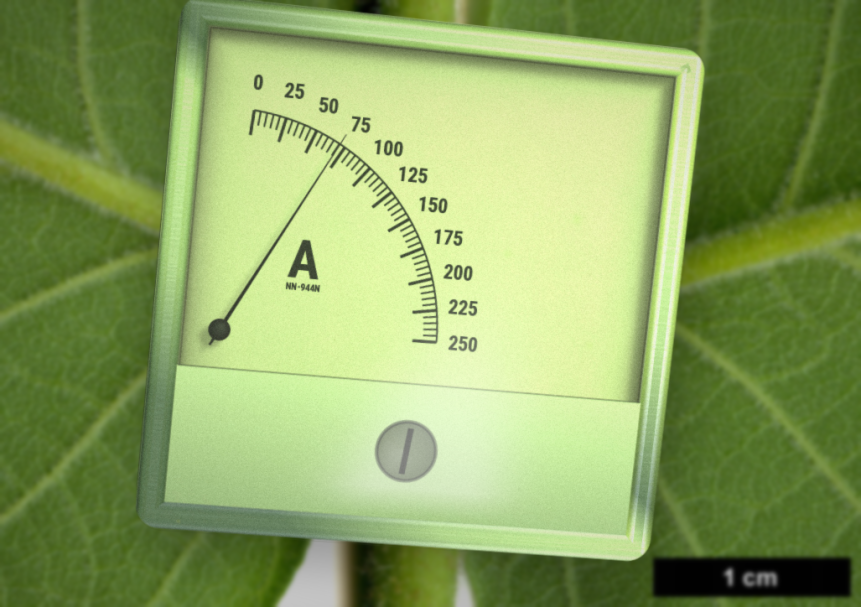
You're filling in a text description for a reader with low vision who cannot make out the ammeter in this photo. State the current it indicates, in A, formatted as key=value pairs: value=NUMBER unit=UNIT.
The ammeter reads value=70 unit=A
